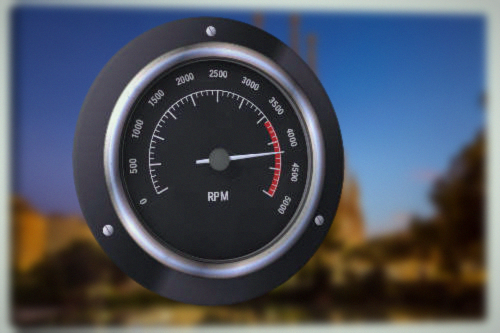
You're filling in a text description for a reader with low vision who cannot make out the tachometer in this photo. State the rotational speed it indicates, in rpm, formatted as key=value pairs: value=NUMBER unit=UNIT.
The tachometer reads value=4200 unit=rpm
